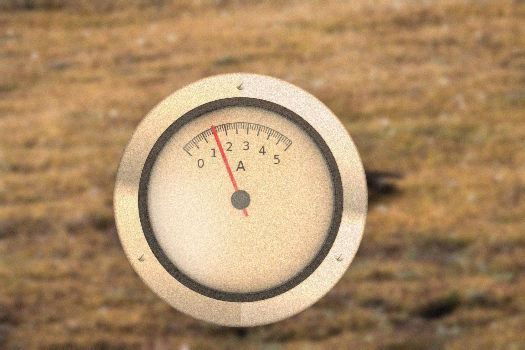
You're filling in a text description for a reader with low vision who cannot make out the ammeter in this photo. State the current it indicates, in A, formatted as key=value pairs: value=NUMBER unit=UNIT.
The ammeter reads value=1.5 unit=A
